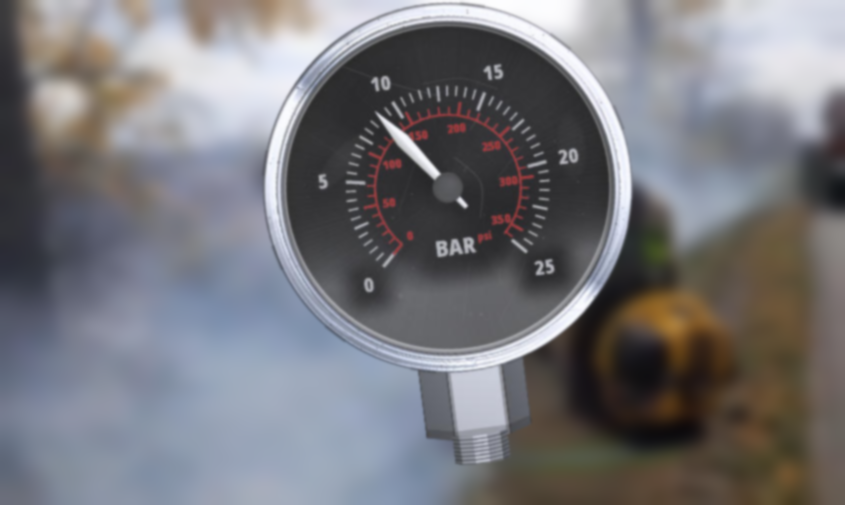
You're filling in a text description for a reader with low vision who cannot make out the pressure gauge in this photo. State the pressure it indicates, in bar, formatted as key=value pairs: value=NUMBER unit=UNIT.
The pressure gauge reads value=9 unit=bar
